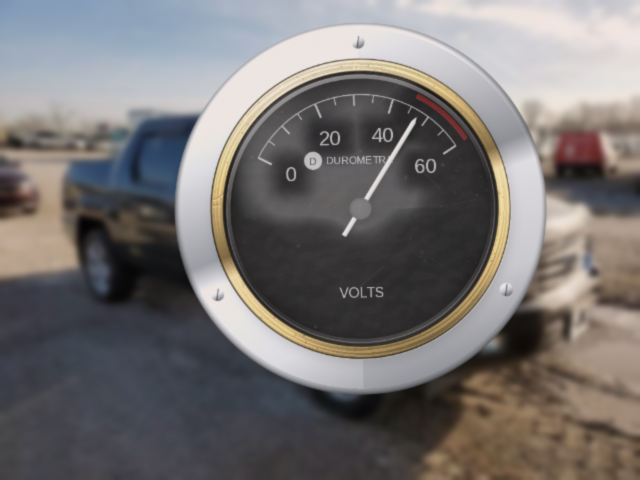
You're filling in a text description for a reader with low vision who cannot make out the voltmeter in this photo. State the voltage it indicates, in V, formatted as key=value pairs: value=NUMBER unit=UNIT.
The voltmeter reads value=47.5 unit=V
